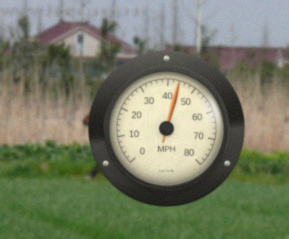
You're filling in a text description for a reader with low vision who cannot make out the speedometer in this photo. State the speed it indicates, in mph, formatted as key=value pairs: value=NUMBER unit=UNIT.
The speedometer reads value=44 unit=mph
